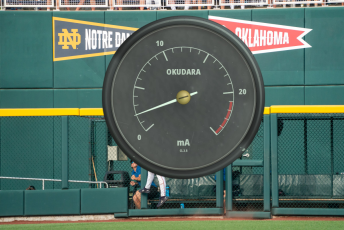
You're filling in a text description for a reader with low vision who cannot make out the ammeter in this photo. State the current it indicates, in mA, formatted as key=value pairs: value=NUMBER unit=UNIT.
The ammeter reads value=2 unit=mA
